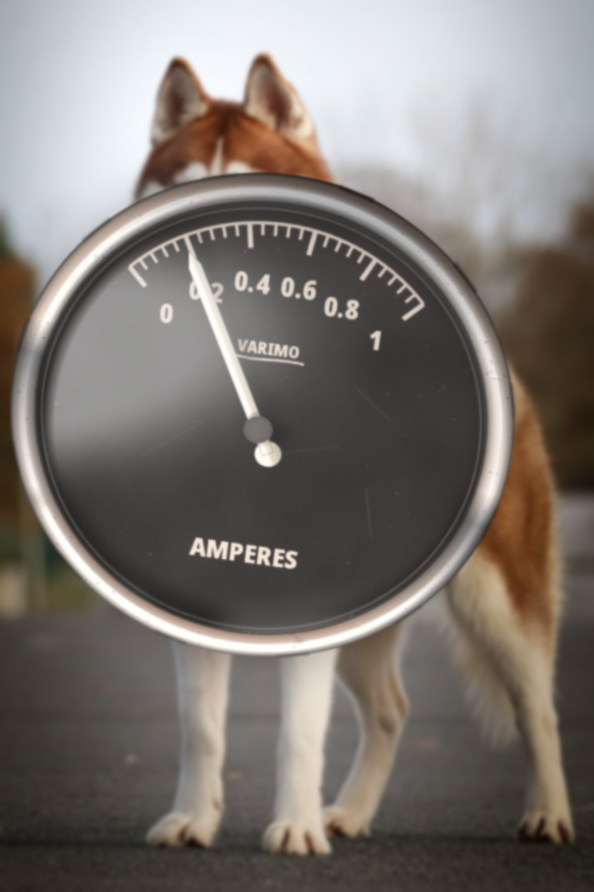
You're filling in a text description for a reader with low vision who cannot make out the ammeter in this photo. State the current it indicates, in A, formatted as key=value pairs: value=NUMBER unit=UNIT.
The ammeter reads value=0.2 unit=A
